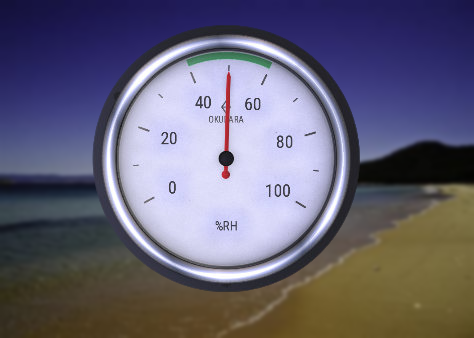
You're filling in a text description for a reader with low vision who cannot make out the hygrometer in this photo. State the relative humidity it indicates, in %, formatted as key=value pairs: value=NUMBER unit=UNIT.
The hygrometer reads value=50 unit=%
